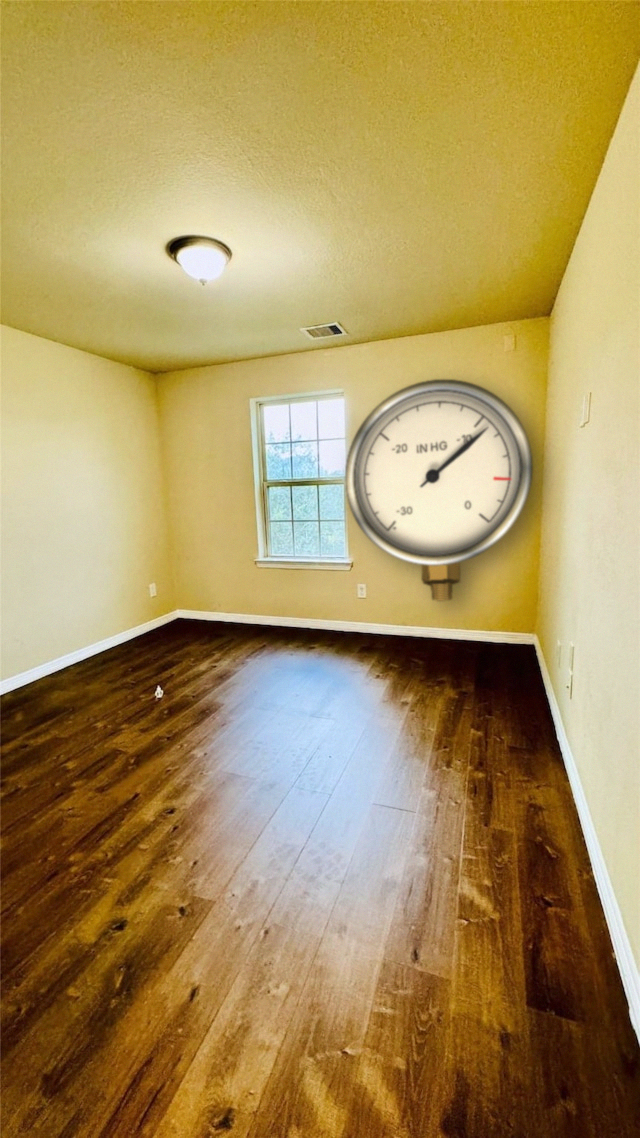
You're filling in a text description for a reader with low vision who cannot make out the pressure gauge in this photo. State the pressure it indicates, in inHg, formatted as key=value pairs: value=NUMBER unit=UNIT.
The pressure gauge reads value=-9 unit=inHg
